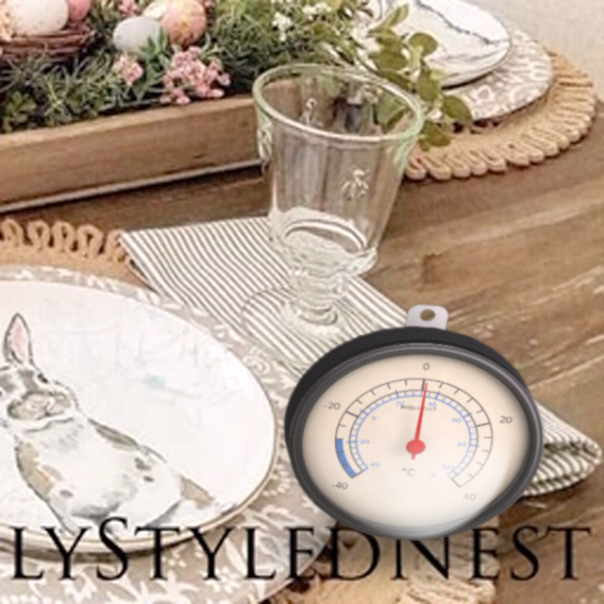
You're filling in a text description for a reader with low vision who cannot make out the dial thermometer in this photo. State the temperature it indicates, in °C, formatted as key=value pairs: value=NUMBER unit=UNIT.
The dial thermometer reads value=0 unit=°C
